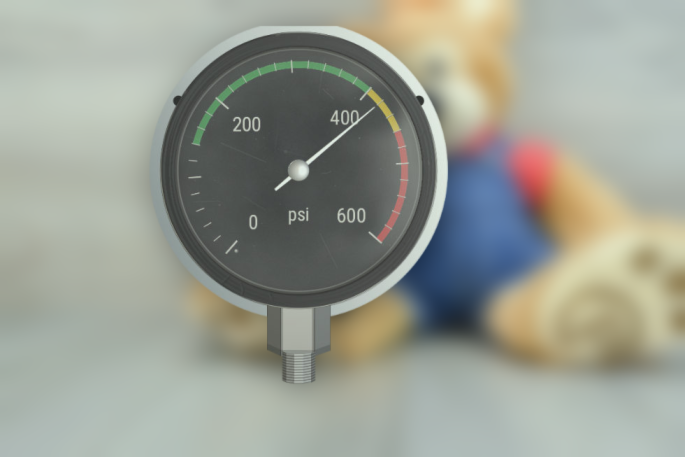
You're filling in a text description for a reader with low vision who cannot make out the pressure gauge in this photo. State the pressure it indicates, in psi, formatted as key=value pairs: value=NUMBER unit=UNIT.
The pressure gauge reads value=420 unit=psi
